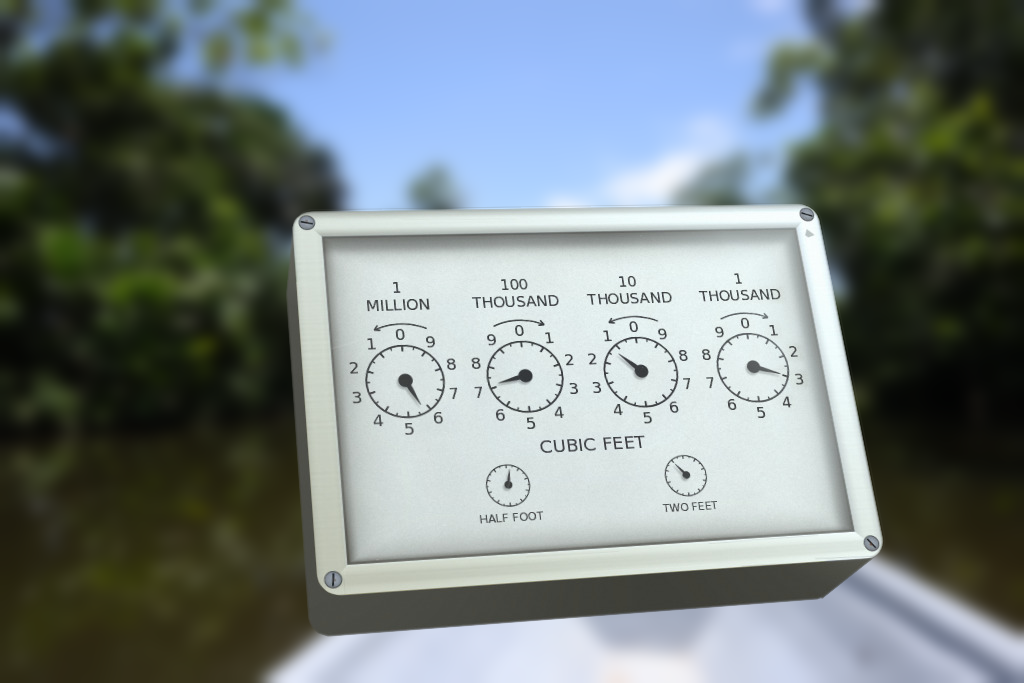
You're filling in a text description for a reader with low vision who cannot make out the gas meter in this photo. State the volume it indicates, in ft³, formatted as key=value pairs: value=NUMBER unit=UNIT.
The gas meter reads value=571300 unit=ft³
